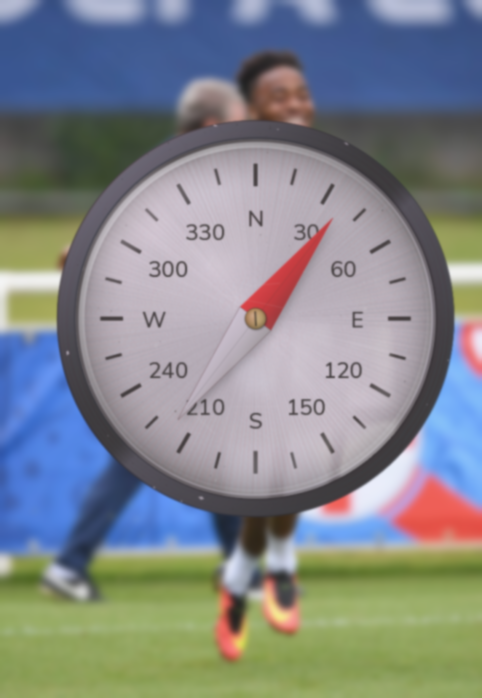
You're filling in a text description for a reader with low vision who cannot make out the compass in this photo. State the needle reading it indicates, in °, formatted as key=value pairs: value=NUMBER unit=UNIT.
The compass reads value=37.5 unit=°
